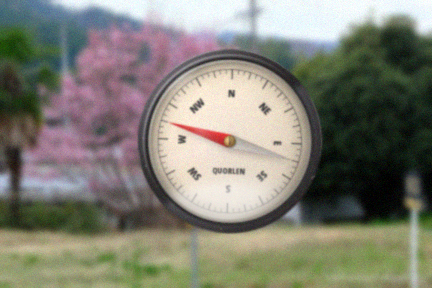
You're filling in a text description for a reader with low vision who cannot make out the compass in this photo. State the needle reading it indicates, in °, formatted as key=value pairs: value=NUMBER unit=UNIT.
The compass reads value=285 unit=°
